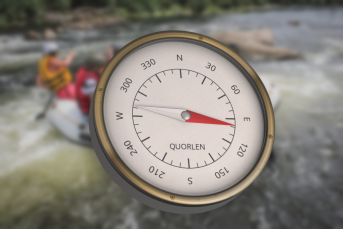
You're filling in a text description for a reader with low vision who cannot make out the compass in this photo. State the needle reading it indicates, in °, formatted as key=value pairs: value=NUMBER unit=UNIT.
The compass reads value=100 unit=°
